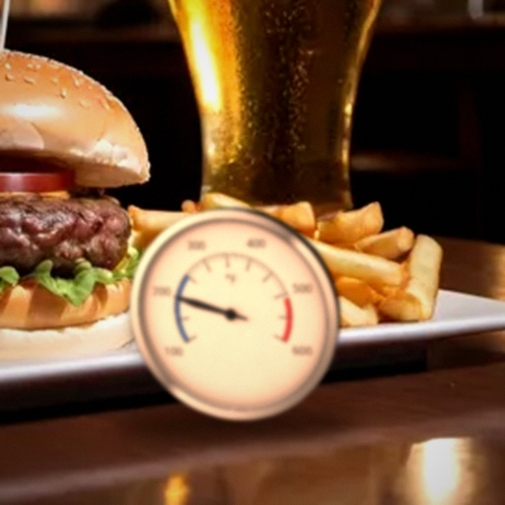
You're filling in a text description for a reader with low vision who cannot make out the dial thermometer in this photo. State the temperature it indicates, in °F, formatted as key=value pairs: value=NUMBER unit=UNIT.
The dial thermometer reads value=200 unit=°F
